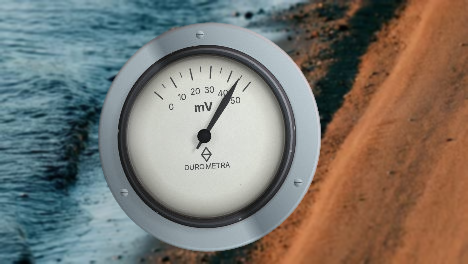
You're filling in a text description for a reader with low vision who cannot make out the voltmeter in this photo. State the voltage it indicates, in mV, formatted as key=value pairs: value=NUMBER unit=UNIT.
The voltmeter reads value=45 unit=mV
